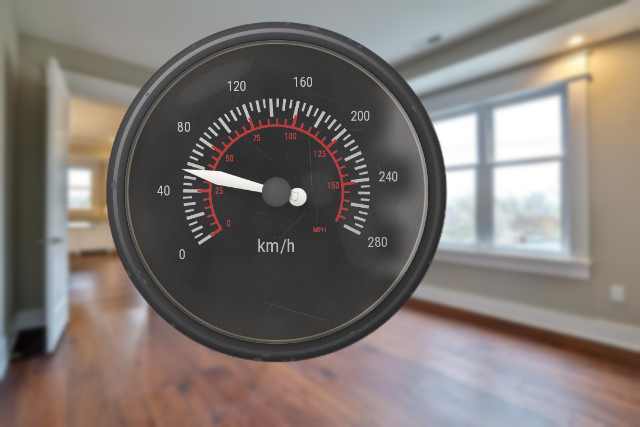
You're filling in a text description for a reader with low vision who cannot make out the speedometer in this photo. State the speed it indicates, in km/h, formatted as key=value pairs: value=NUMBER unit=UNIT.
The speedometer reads value=55 unit=km/h
